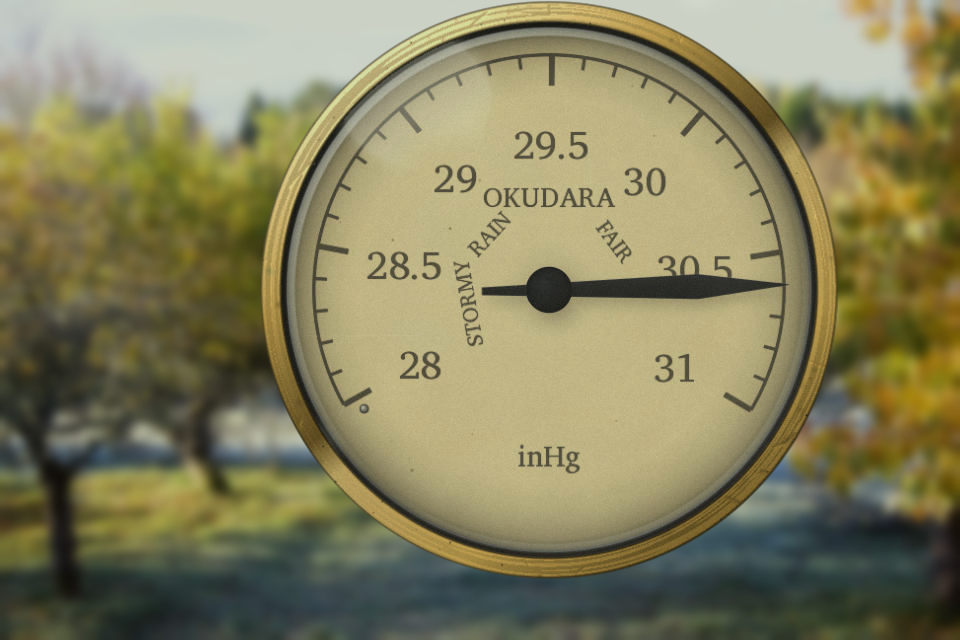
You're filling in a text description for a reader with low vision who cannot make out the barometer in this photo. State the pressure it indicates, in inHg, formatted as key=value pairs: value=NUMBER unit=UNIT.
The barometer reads value=30.6 unit=inHg
